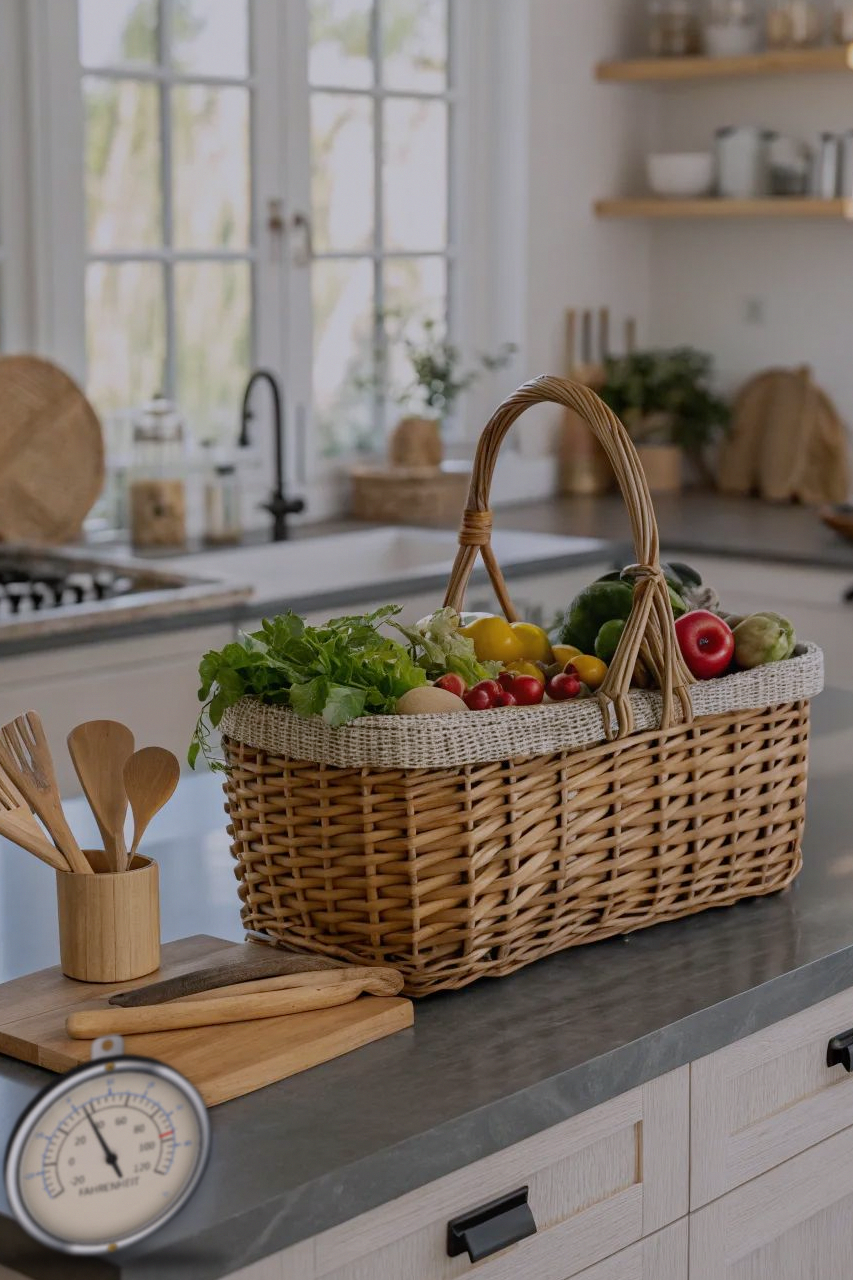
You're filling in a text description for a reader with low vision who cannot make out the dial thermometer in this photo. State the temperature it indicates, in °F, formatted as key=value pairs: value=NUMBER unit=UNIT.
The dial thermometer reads value=36 unit=°F
